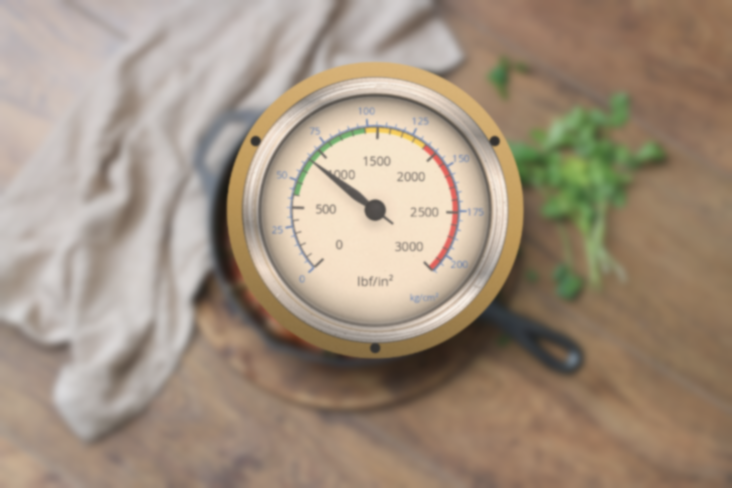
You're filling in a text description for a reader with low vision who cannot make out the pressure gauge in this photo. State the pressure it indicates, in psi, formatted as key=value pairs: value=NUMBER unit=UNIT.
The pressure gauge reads value=900 unit=psi
